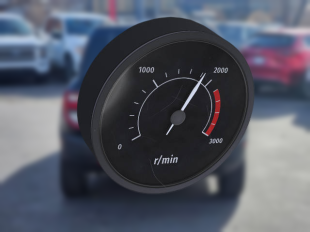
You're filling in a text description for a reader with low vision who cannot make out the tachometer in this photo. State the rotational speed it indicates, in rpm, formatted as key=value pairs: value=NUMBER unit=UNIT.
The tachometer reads value=1800 unit=rpm
